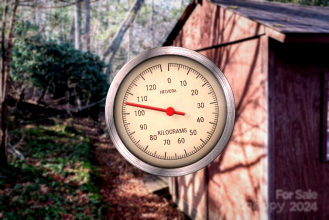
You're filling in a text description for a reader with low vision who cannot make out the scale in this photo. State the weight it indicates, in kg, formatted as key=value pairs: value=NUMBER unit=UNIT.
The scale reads value=105 unit=kg
